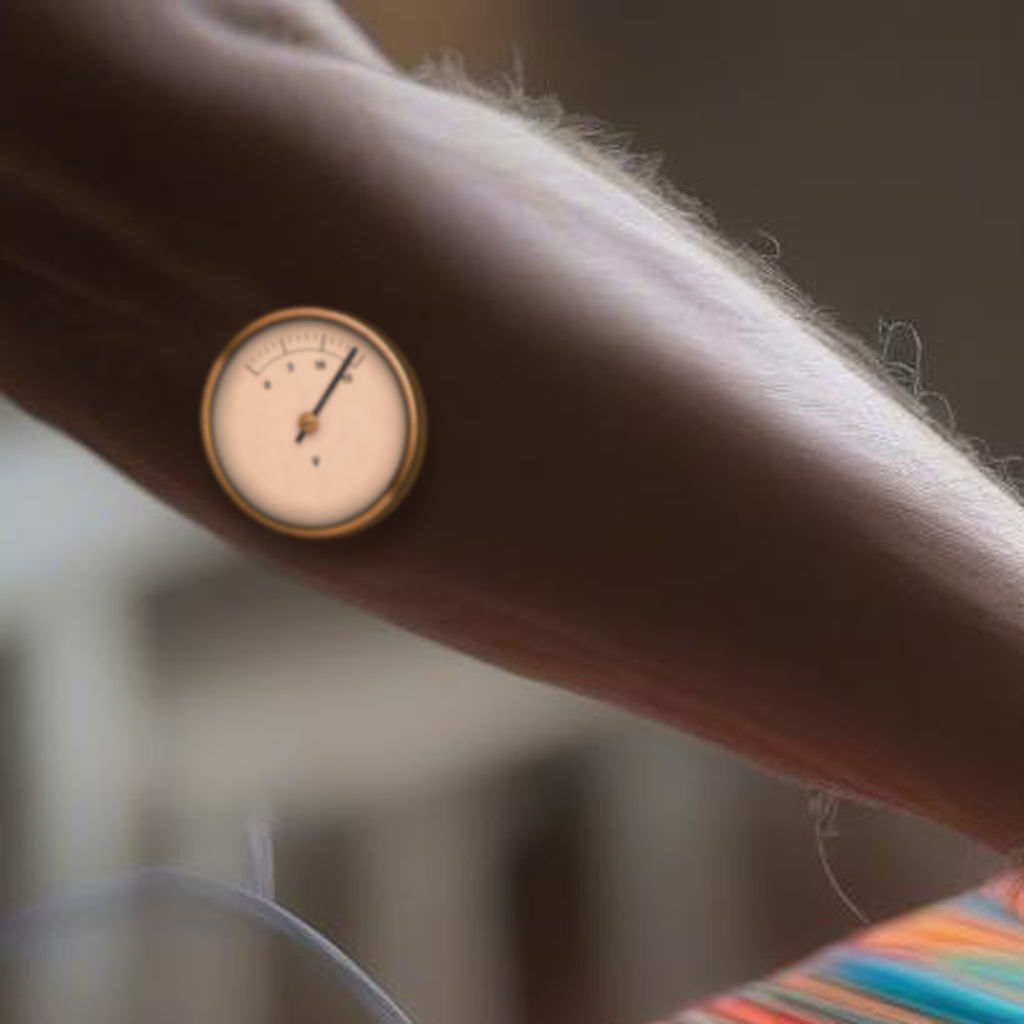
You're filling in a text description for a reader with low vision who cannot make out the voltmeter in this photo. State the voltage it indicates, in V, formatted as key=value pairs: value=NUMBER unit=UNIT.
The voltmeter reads value=14 unit=V
